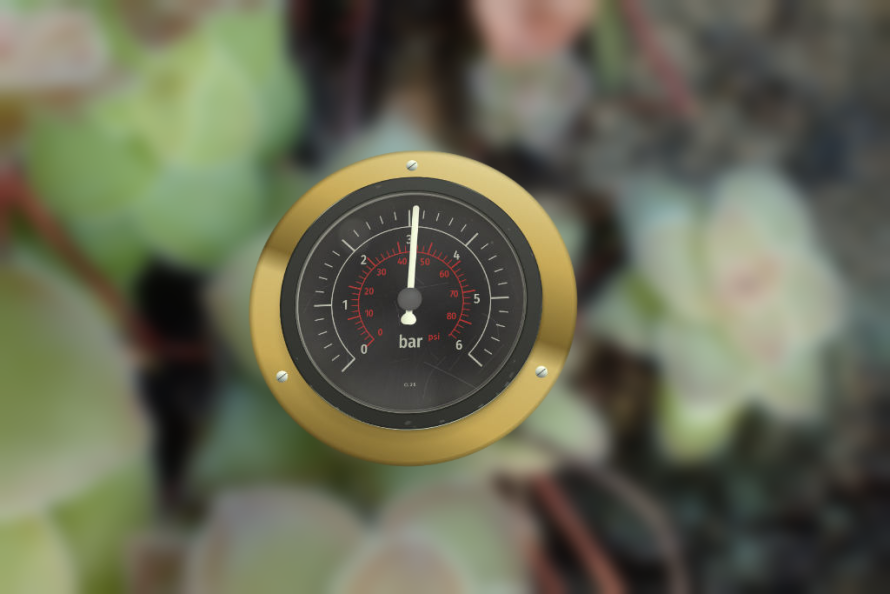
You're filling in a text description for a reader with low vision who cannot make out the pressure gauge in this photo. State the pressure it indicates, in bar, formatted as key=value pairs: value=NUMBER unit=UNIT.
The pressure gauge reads value=3.1 unit=bar
